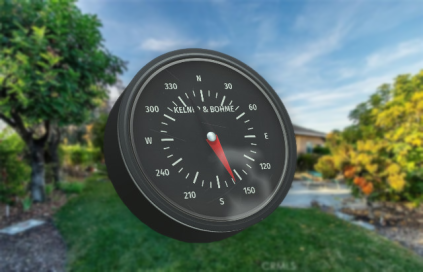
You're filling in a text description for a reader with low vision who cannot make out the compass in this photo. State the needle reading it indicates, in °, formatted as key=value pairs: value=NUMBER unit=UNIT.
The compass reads value=160 unit=°
